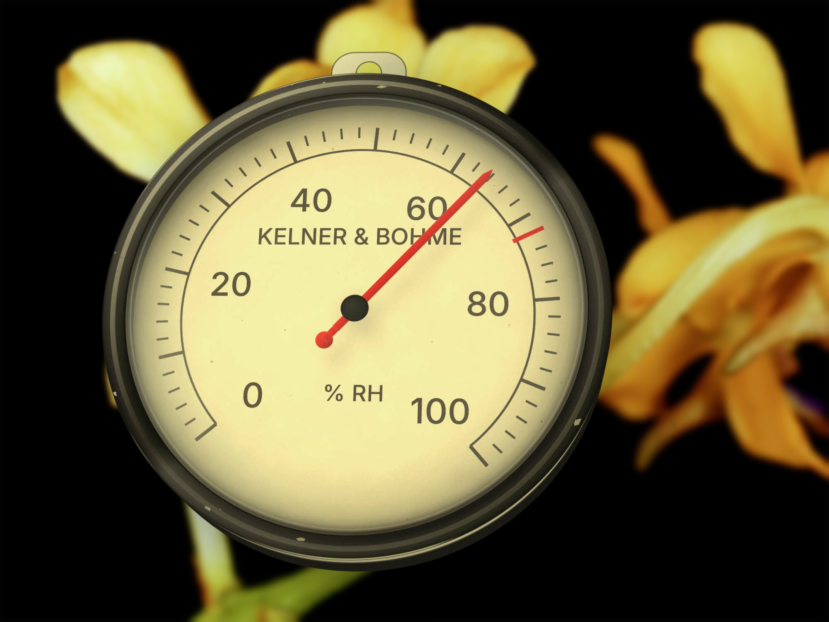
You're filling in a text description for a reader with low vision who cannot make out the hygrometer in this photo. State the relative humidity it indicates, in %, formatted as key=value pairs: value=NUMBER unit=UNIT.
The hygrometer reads value=64 unit=%
